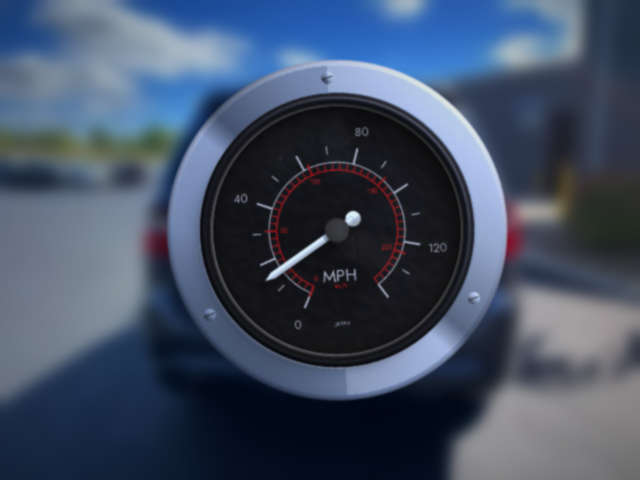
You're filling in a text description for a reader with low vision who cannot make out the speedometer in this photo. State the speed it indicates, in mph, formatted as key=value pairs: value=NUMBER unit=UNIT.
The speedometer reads value=15 unit=mph
